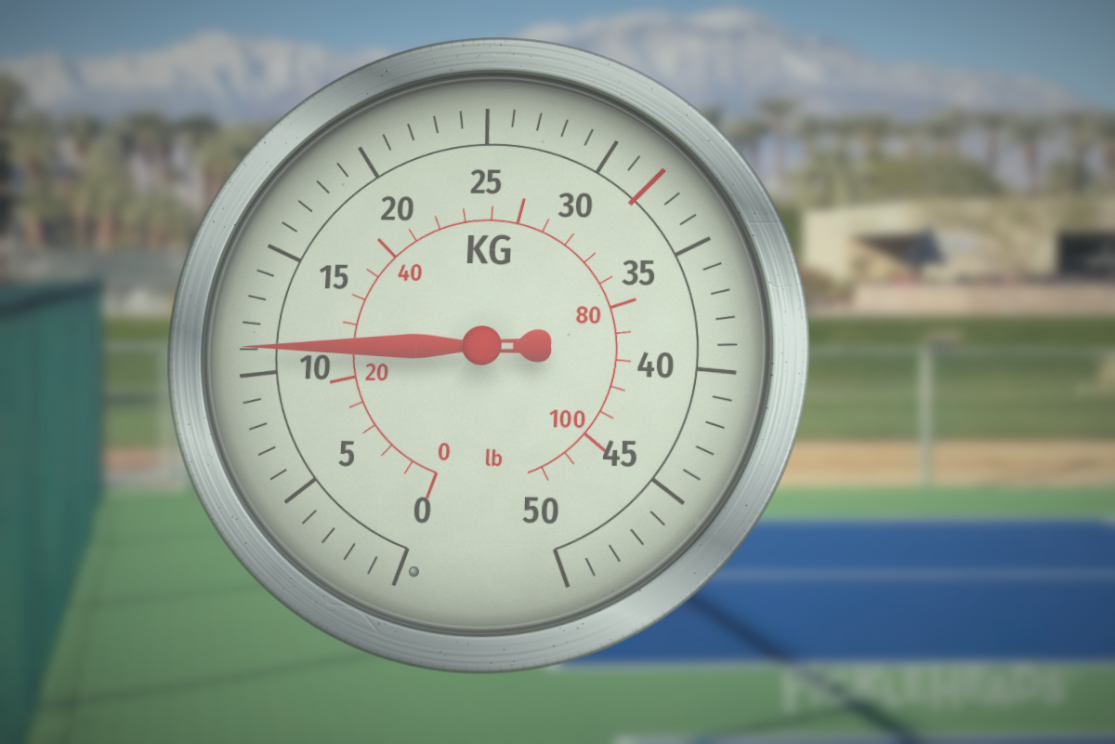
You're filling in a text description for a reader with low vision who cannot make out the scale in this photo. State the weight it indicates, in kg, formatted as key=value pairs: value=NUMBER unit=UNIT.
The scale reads value=11 unit=kg
